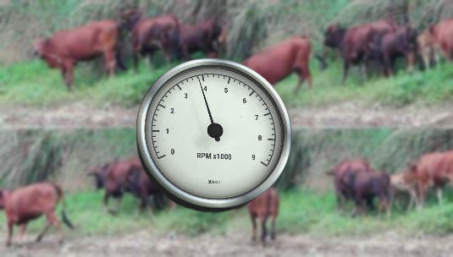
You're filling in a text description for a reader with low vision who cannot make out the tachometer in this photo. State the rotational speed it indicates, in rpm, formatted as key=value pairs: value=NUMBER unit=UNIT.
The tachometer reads value=3800 unit=rpm
